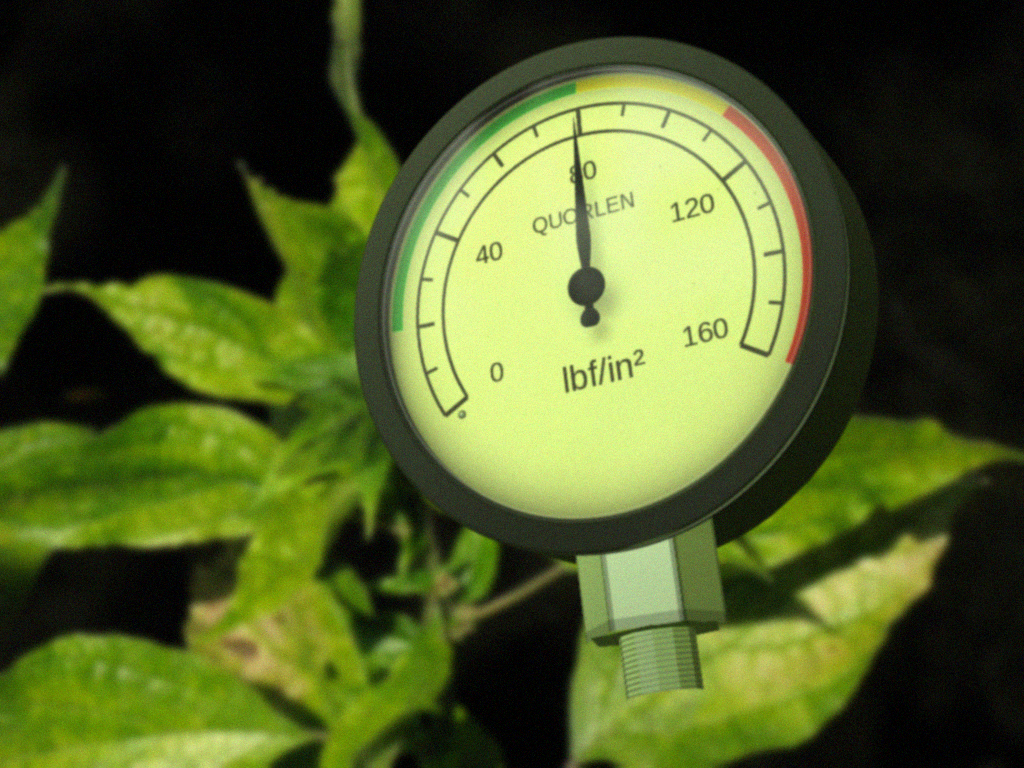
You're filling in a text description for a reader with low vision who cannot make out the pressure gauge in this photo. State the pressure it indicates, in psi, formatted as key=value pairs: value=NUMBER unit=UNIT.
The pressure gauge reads value=80 unit=psi
